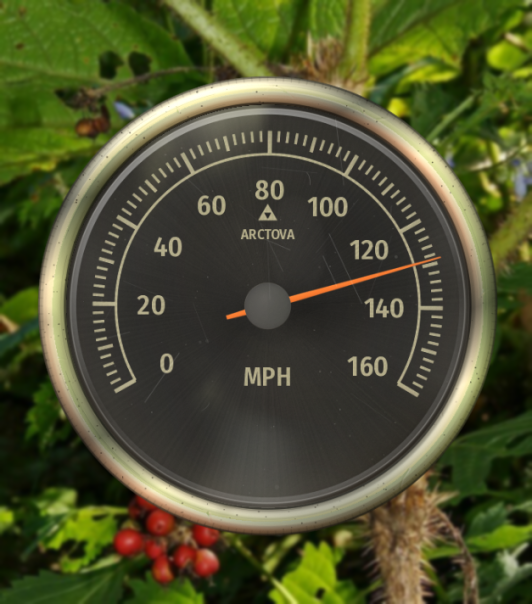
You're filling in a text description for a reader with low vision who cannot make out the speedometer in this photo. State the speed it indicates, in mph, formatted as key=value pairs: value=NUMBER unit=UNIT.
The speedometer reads value=129 unit=mph
